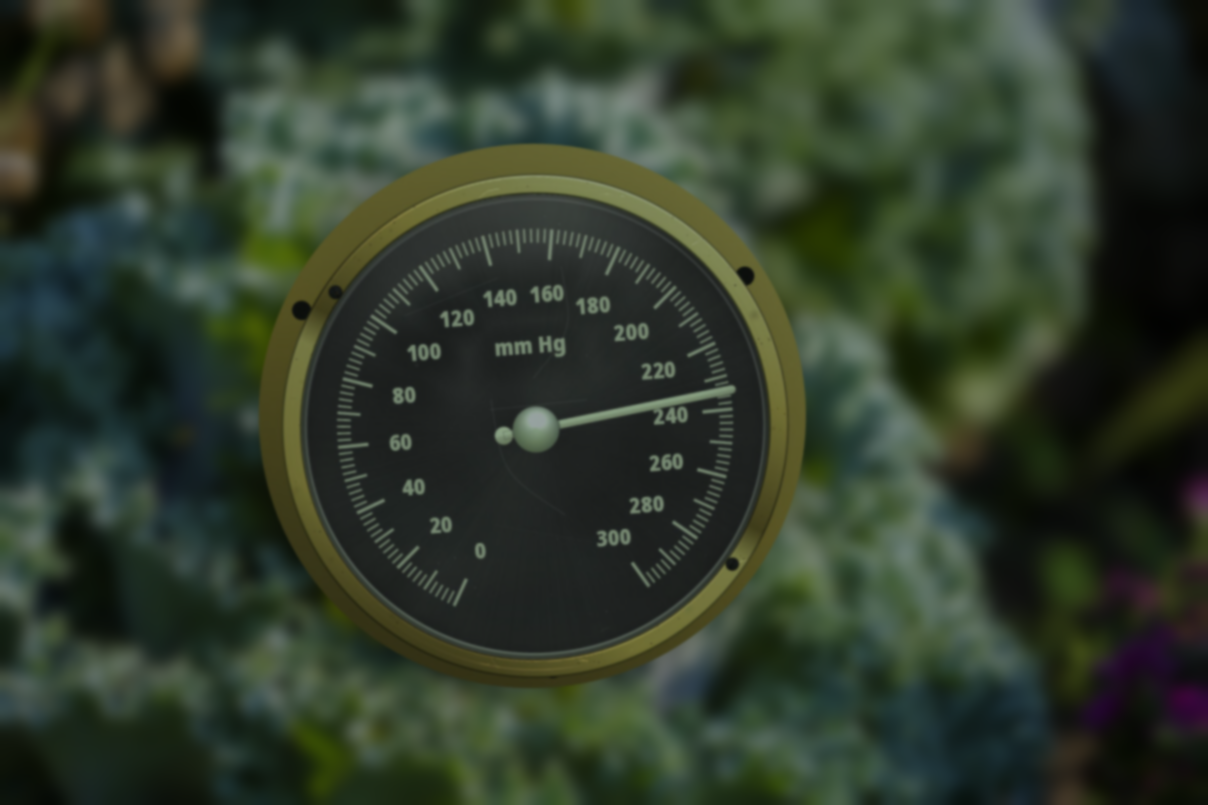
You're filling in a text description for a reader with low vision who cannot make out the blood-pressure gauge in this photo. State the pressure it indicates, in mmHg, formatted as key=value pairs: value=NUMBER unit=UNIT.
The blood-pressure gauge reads value=234 unit=mmHg
